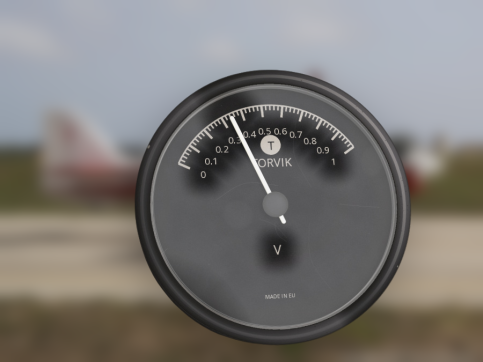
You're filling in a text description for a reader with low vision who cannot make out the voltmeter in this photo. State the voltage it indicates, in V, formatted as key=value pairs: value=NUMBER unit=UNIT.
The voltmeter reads value=0.34 unit=V
